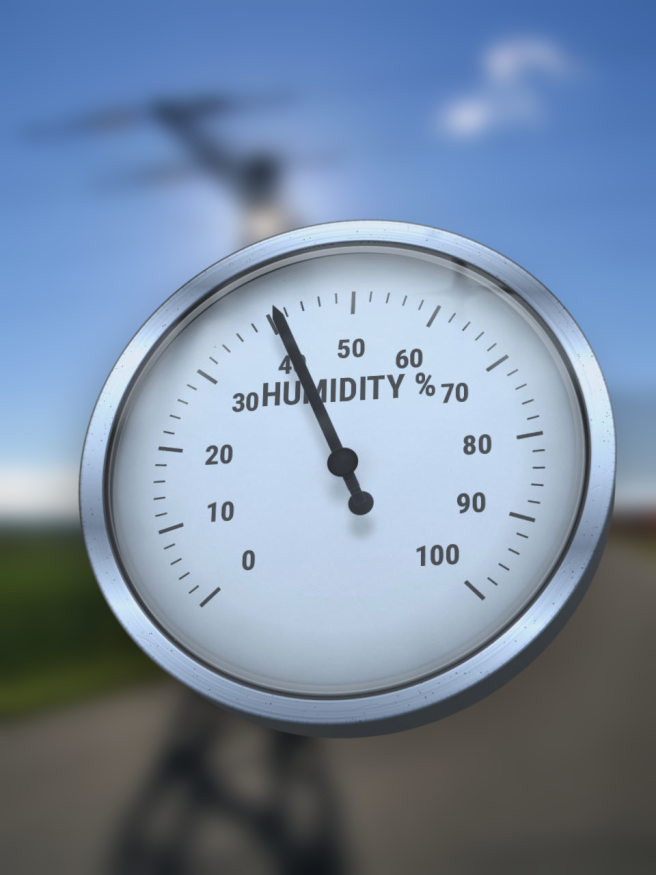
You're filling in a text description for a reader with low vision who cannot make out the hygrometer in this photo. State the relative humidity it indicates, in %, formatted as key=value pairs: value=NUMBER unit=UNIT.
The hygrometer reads value=41 unit=%
